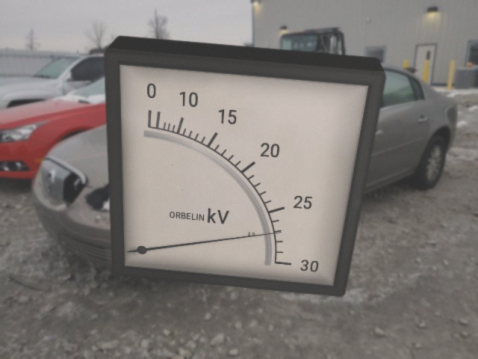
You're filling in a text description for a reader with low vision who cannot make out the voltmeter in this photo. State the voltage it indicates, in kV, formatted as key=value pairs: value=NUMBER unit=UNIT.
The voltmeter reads value=27 unit=kV
